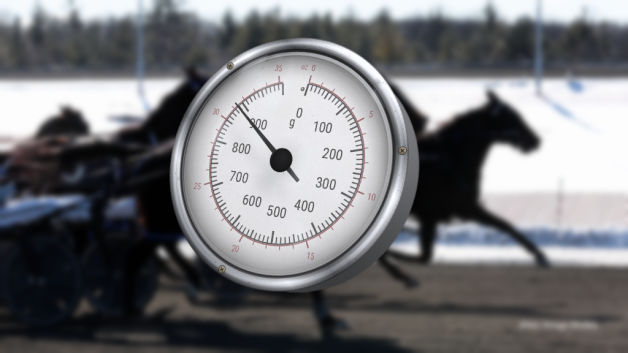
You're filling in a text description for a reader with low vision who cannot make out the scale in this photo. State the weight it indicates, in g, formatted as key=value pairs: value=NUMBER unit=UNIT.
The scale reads value=890 unit=g
